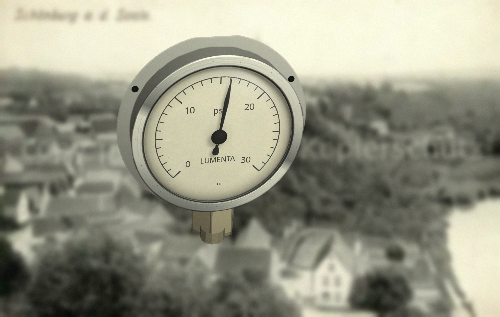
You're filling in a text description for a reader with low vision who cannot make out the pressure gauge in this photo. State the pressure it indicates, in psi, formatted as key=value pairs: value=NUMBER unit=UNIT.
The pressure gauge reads value=16 unit=psi
